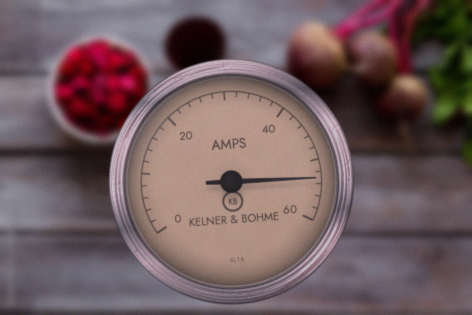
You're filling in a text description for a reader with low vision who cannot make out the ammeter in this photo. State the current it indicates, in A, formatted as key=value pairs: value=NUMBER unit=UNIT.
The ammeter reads value=53 unit=A
